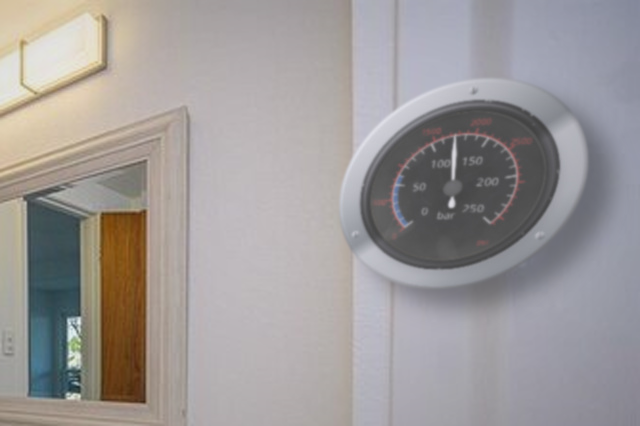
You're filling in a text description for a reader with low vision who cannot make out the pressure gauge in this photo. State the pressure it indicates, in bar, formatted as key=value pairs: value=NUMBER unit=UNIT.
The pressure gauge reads value=120 unit=bar
